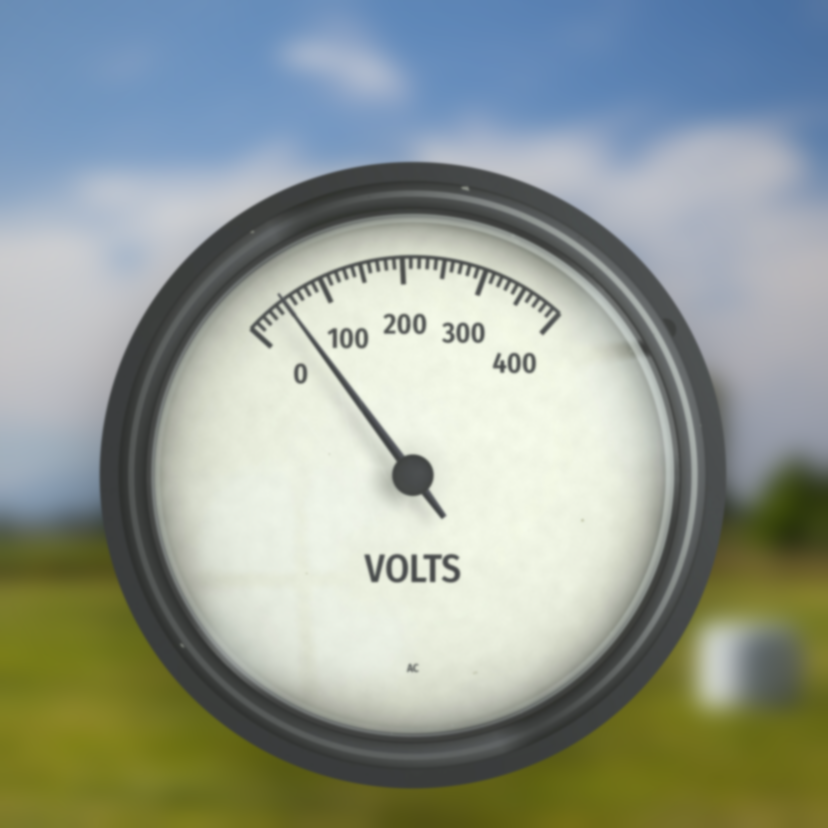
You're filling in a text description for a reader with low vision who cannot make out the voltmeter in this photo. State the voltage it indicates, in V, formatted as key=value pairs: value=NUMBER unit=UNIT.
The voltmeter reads value=50 unit=V
